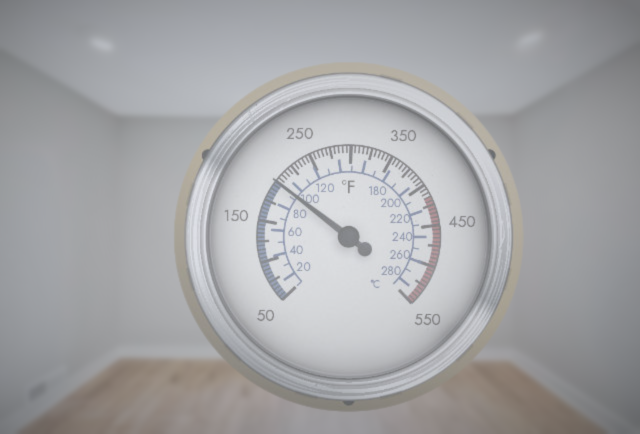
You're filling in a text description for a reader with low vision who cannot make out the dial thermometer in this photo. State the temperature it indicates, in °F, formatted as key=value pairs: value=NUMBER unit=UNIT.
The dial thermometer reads value=200 unit=°F
